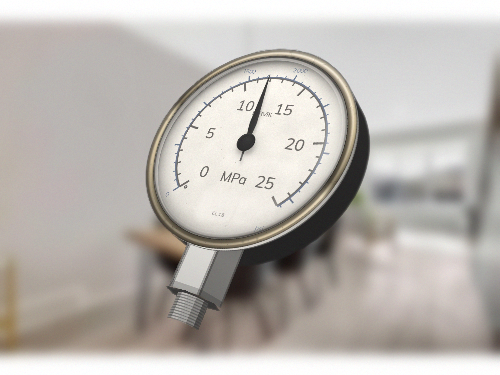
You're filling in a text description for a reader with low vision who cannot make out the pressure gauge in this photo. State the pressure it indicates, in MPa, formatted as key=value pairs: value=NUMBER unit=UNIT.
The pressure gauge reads value=12 unit=MPa
